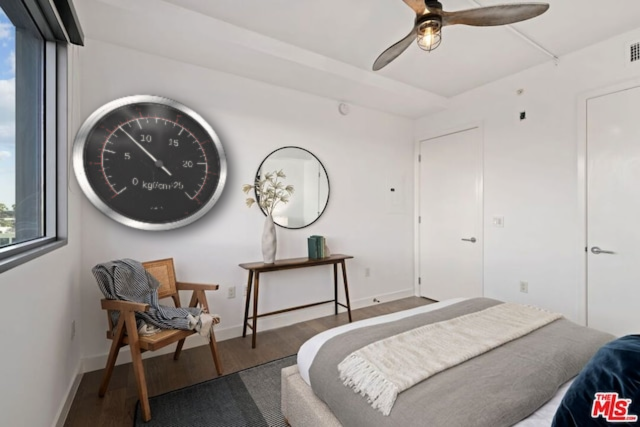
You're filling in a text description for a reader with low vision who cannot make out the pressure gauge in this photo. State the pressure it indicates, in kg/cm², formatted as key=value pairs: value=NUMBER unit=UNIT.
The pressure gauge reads value=8 unit=kg/cm²
